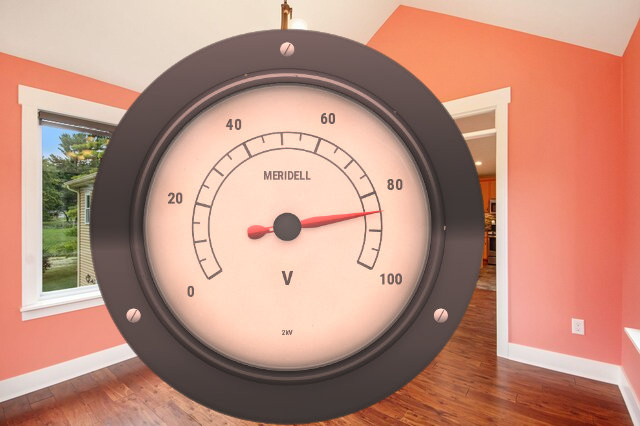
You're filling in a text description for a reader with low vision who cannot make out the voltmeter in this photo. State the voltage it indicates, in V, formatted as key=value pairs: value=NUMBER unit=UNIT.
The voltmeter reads value=85 unit=V
